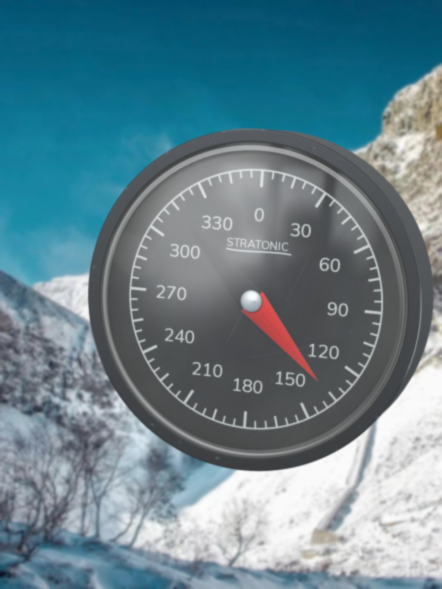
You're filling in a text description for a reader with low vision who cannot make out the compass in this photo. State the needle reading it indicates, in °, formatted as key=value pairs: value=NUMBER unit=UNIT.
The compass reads value=135 unit=°
